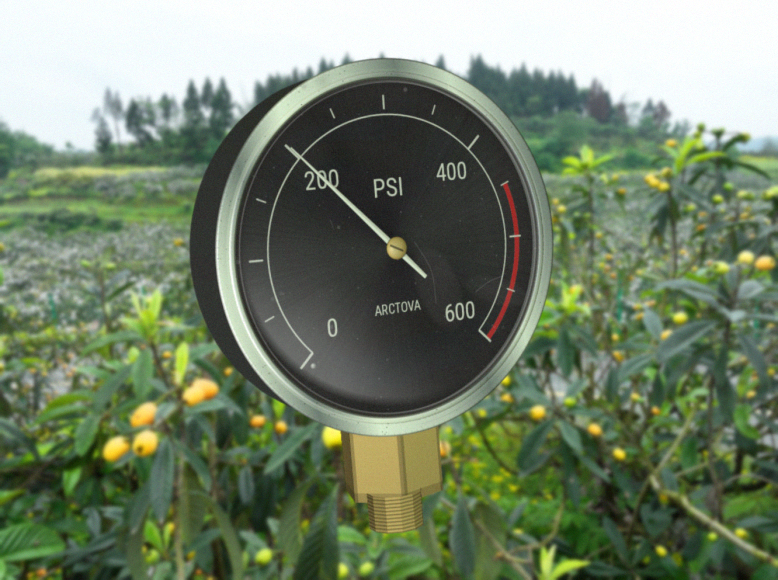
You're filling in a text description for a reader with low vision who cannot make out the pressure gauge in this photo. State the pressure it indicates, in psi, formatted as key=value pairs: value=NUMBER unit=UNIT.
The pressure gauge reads value=200 unit=psi
